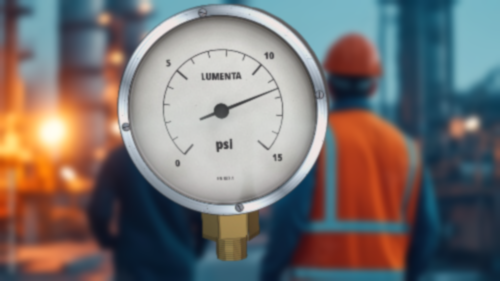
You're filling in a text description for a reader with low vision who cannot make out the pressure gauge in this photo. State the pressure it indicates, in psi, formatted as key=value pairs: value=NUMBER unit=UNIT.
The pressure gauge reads value=11.5 unit=psi
